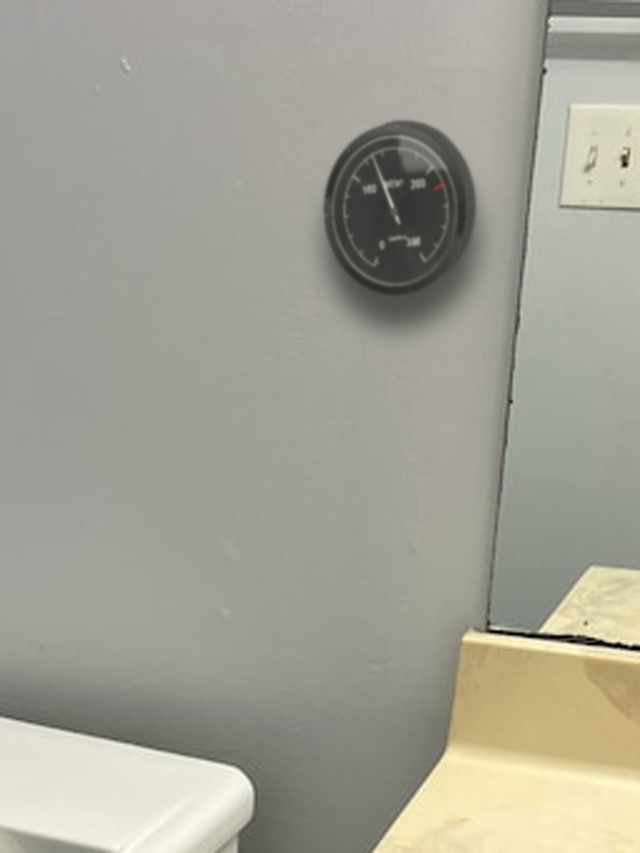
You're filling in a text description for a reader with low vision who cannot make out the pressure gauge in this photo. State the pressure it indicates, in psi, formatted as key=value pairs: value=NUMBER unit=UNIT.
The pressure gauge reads value=130 unit=psi
